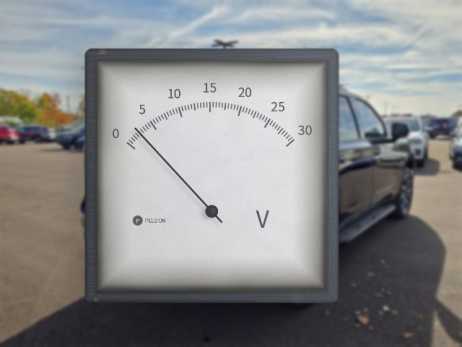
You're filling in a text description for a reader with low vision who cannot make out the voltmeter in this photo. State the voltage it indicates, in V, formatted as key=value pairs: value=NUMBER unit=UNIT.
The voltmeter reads value=2.5 unit=V
